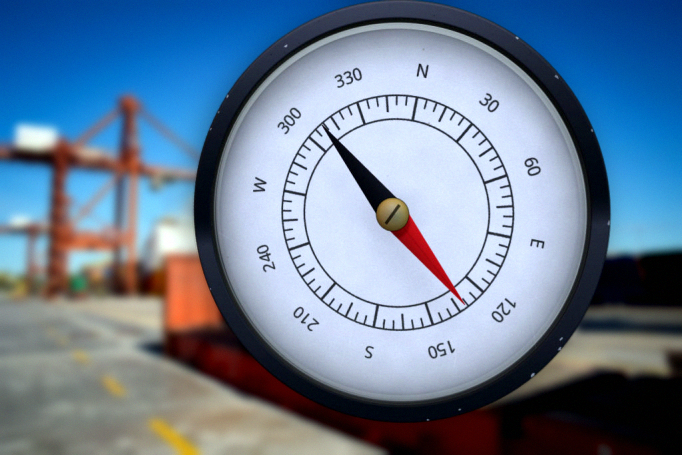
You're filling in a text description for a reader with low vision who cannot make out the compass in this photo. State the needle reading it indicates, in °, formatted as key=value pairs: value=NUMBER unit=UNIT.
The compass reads value=130 unit=°
